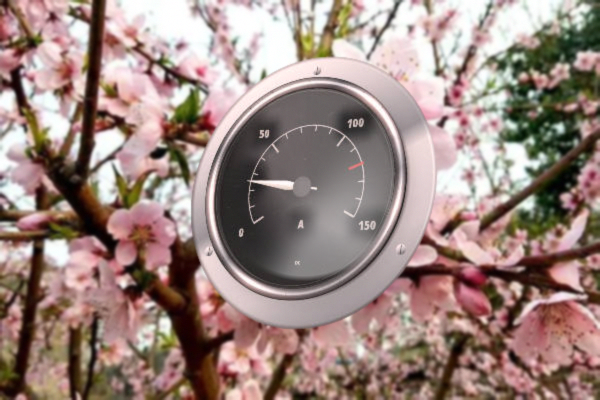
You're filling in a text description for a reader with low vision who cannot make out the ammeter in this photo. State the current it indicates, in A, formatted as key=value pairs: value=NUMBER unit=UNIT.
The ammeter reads value=25 unit=A
